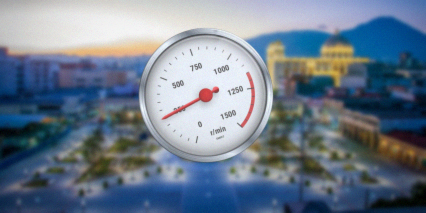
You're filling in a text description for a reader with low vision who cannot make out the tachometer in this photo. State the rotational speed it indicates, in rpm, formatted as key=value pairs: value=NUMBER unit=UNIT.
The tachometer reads value=250 unit=rpm
